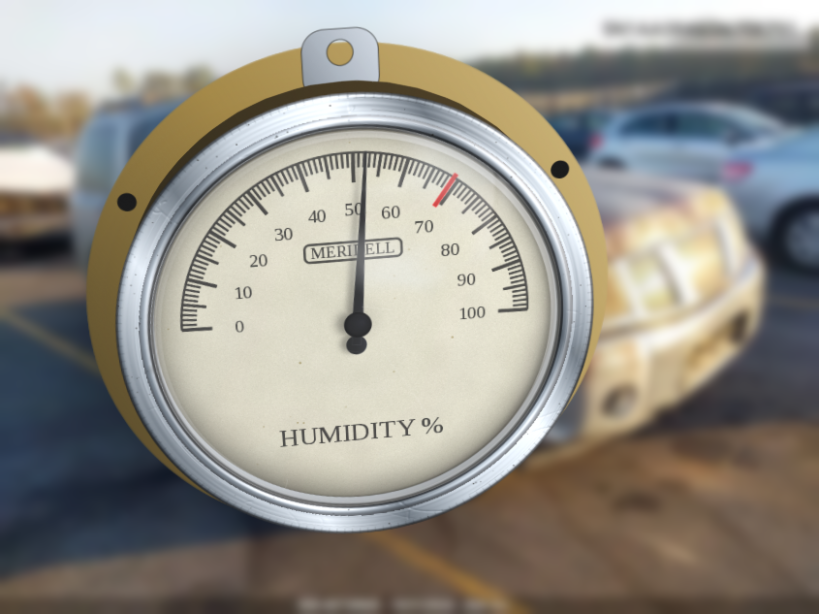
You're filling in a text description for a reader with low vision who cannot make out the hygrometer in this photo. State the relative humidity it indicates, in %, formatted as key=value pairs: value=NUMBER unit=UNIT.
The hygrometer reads value=52 unit=%
